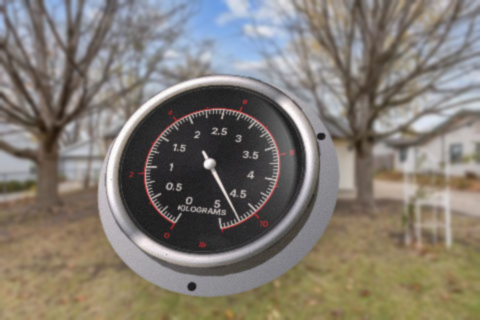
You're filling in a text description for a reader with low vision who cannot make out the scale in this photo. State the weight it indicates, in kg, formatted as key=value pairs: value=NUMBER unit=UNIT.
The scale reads value=4.75 unit=kg
